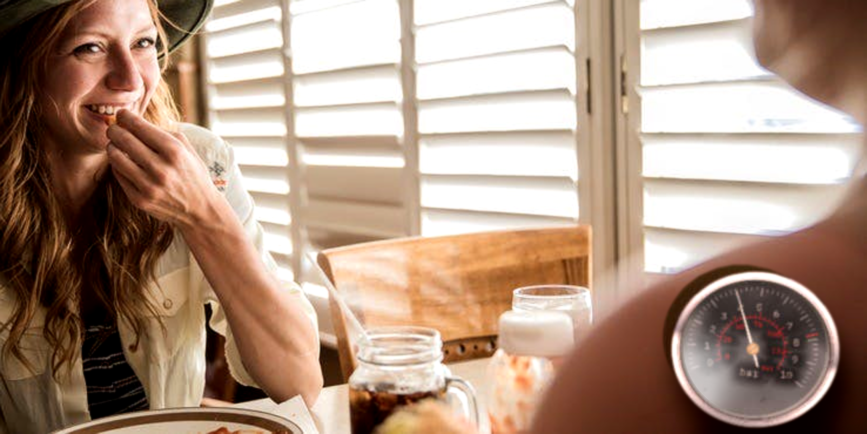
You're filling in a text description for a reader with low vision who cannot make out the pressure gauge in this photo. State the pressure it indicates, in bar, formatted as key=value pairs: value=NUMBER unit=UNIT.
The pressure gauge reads value=4 unit=bar
